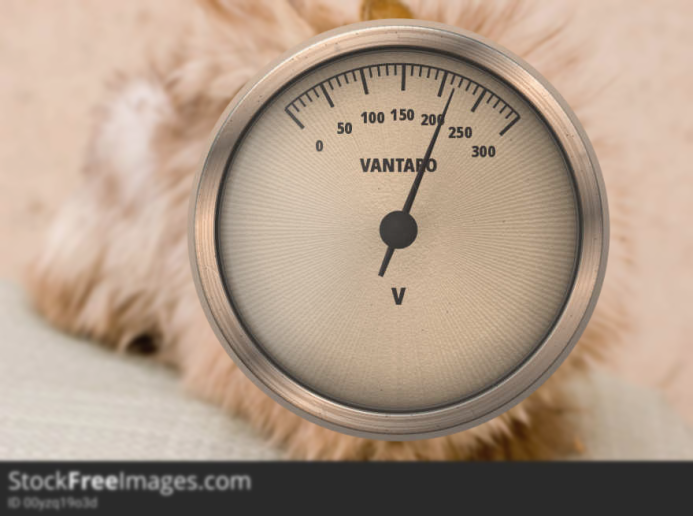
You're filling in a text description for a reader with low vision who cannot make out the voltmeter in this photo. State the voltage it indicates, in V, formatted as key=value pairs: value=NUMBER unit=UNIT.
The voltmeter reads value=215 unit=V
